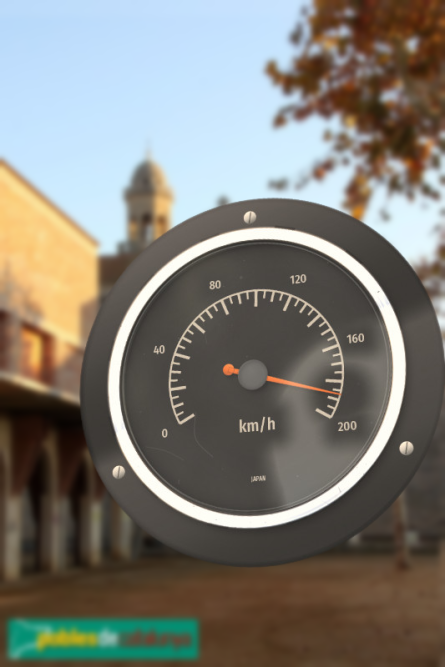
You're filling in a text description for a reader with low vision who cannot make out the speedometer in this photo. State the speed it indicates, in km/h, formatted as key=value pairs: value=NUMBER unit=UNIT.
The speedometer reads value=187.5 unit=km/h
